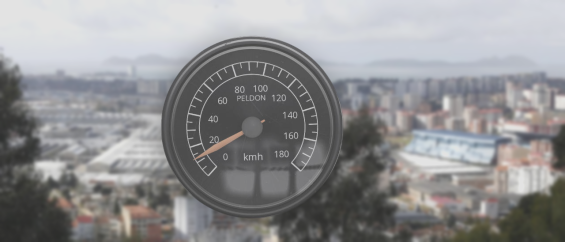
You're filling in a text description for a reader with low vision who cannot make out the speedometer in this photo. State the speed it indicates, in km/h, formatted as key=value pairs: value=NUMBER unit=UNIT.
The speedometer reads value=12.5 unit=km/h
